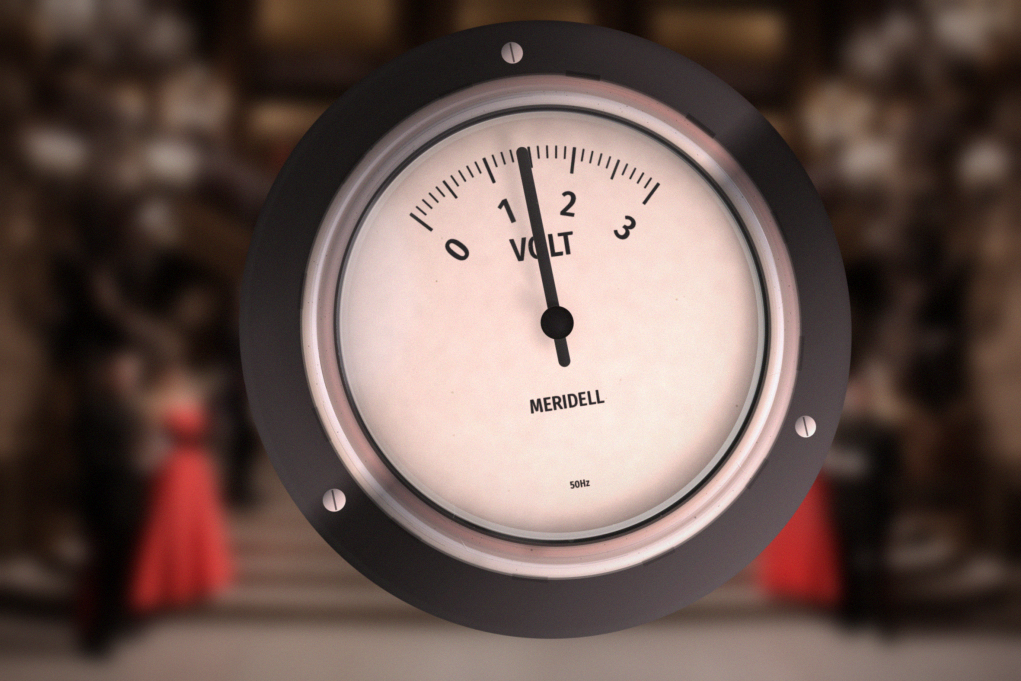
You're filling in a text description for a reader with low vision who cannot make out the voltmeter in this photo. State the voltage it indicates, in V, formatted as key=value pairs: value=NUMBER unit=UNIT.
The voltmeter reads value=1.4 unit=V
